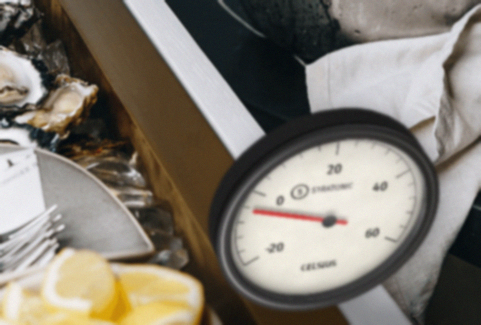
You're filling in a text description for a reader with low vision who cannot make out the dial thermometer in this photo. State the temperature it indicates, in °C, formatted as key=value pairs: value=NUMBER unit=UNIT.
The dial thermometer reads value=-4 unit=°C
